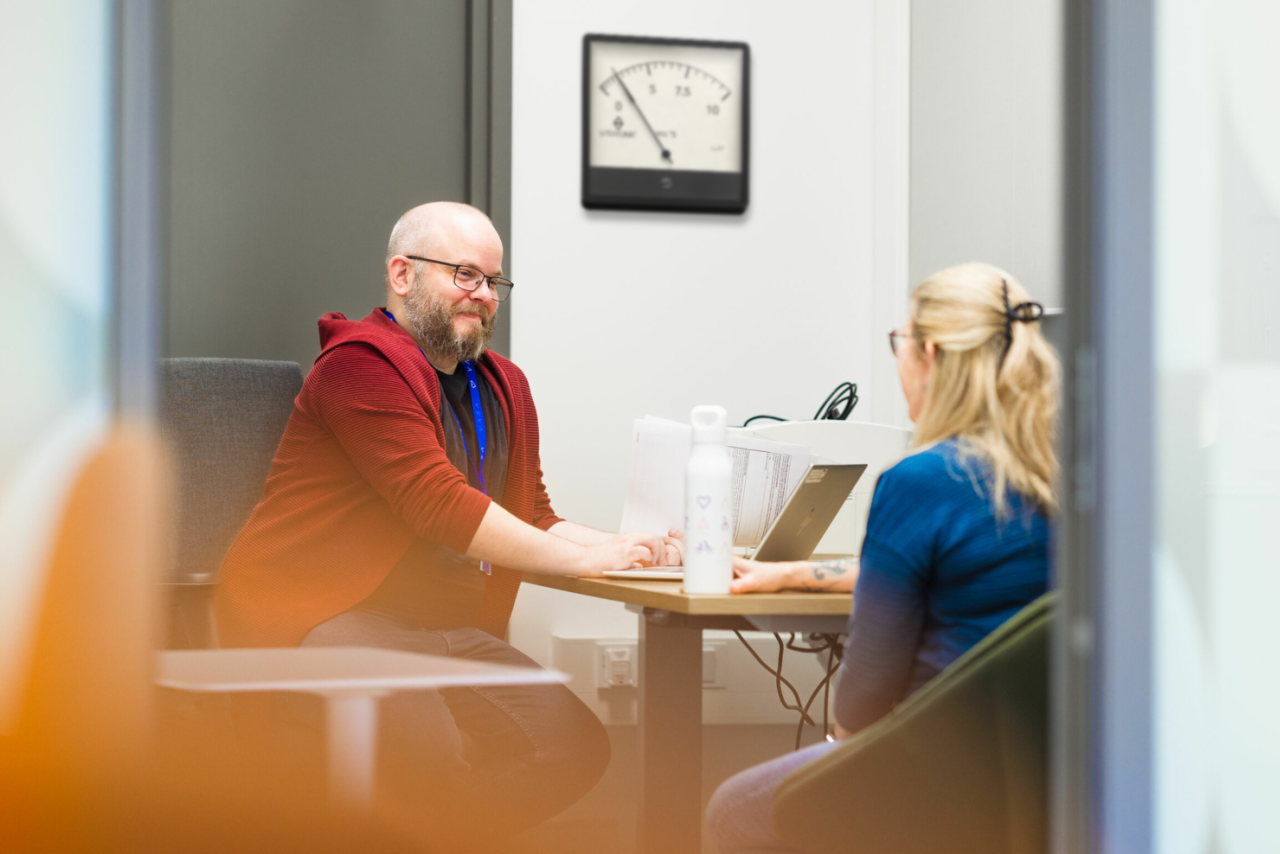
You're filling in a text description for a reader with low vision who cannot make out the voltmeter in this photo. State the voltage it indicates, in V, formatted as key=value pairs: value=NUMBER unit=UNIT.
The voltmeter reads value=2.5 unit=V
